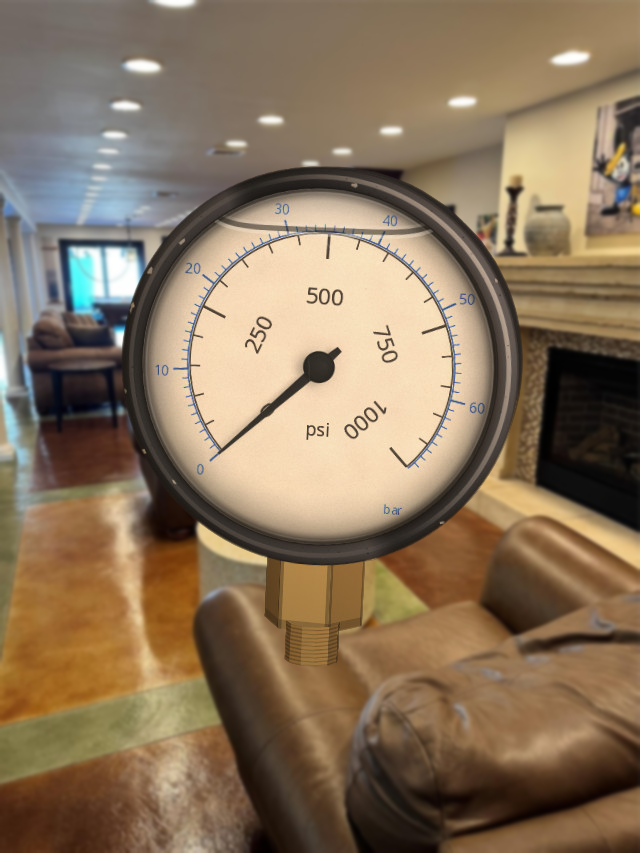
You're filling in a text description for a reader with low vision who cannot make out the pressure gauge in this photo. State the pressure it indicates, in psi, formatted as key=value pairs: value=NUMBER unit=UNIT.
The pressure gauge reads value=0 unit=psi
